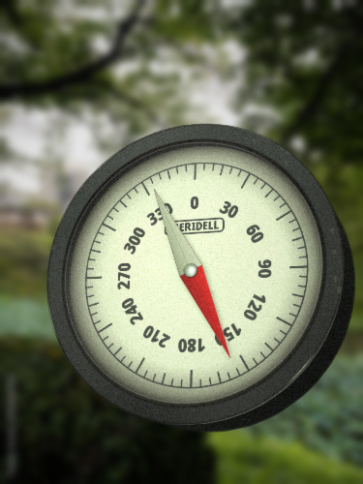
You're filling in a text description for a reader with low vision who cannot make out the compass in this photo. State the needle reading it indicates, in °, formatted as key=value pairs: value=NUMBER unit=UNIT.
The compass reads value=155 unit=°
